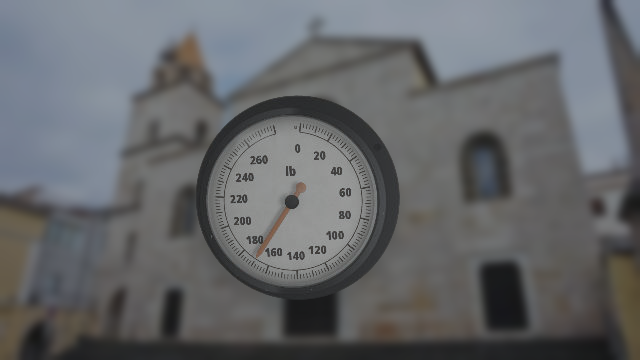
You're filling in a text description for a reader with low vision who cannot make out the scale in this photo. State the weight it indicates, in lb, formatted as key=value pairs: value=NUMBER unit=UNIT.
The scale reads value=170 unit=lb
